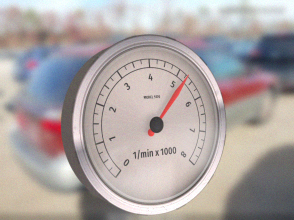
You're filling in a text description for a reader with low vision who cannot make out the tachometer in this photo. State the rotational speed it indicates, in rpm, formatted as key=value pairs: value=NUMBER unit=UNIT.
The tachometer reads value=5250 unit=rpm
